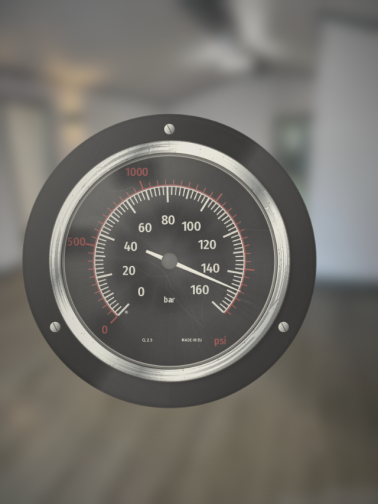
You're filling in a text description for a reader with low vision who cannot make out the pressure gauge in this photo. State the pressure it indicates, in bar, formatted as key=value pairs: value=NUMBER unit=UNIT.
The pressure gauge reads value=148 unit=bar
